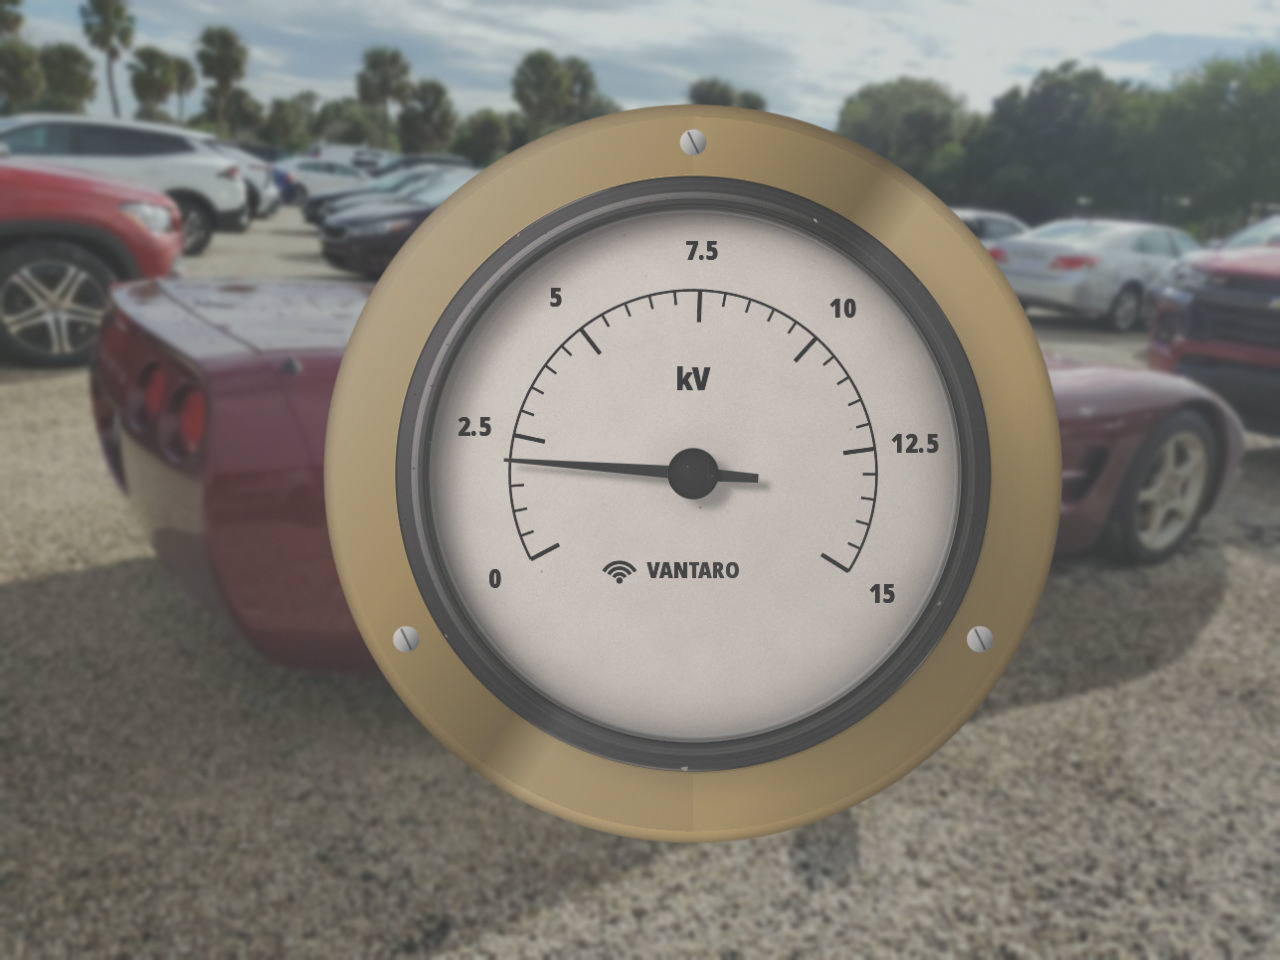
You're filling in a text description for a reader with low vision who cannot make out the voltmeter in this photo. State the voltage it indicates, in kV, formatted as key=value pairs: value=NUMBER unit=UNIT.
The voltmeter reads value=2 unit=kV
